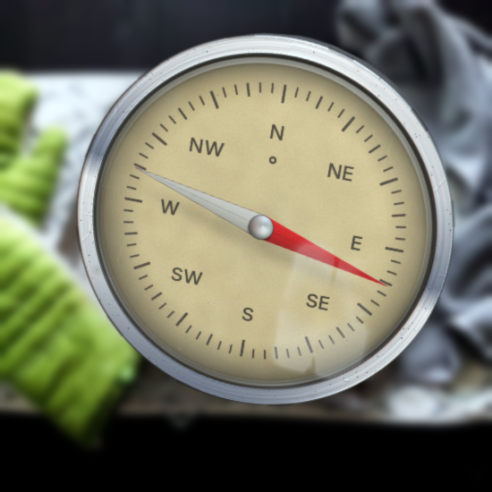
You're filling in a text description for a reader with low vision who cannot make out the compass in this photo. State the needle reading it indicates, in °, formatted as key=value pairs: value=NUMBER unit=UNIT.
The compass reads value=105 unit=°
